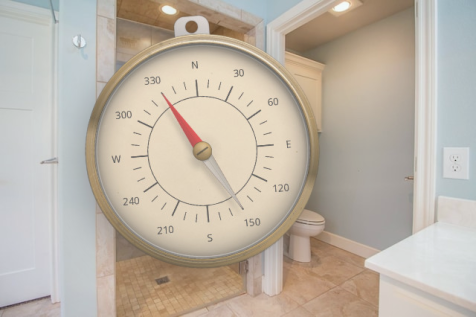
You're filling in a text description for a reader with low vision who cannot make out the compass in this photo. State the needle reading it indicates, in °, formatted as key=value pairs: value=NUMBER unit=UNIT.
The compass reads value=330 unit=°
